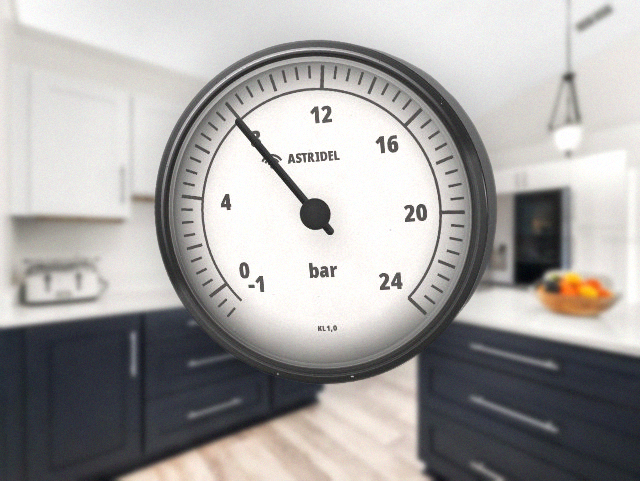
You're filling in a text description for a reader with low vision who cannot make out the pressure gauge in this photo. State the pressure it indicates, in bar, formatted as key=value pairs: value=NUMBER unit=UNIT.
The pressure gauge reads value=8 unit=bar
